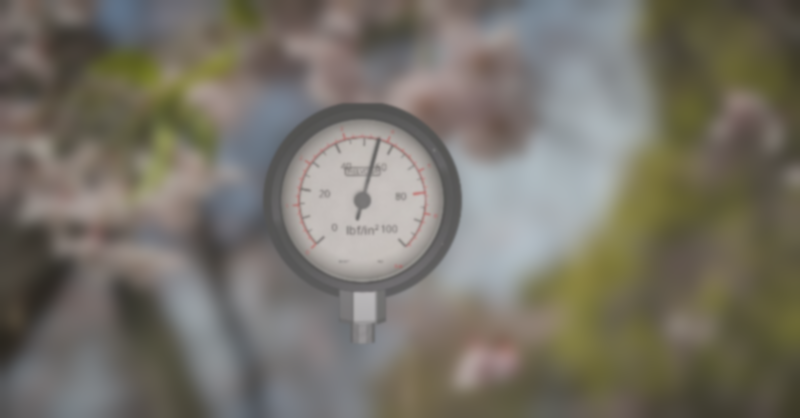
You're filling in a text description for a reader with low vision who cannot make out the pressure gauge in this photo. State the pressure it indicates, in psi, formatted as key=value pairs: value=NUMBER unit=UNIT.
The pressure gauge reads value=55 unit=psi
